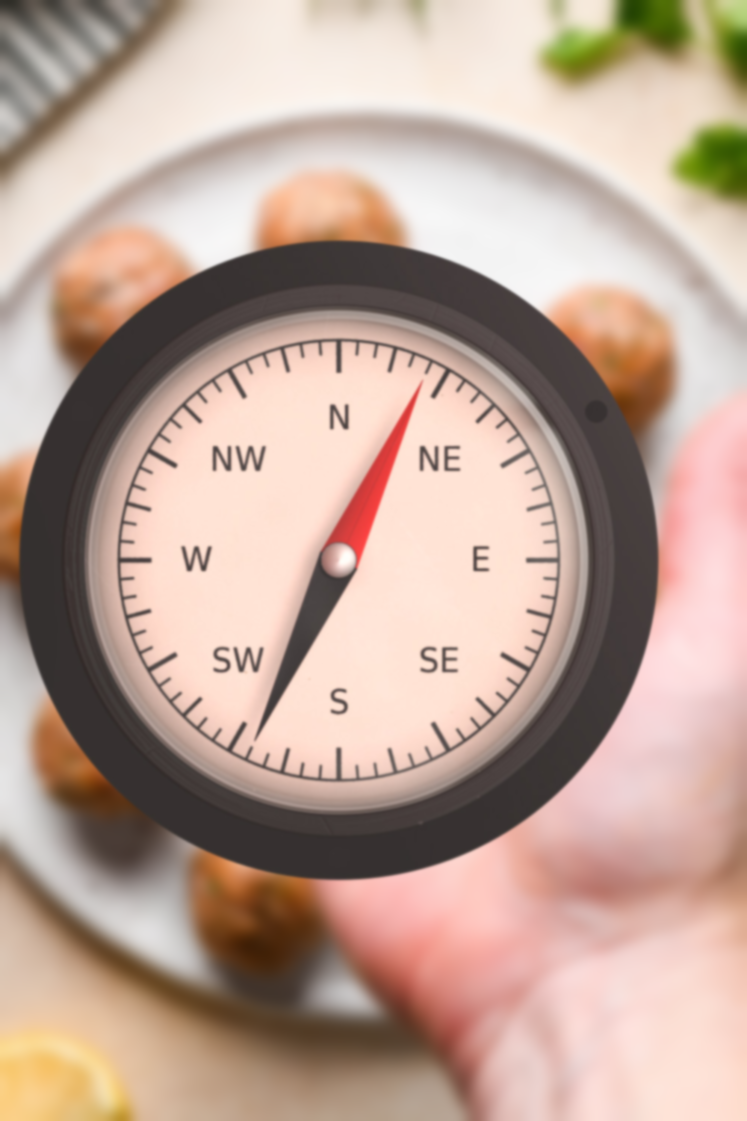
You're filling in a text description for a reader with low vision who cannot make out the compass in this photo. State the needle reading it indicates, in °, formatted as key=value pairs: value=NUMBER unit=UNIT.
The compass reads value=25 unit=°
